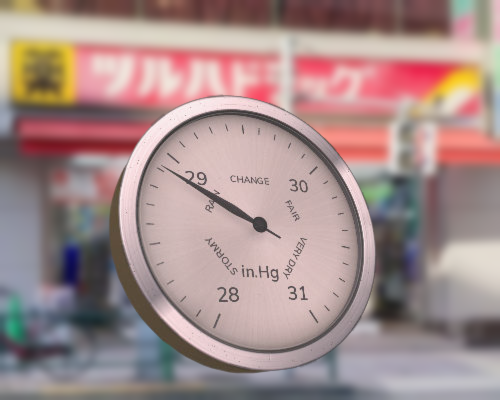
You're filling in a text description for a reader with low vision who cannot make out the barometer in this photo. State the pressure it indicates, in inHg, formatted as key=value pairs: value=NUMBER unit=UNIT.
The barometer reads value=28.9 unit=inHg
